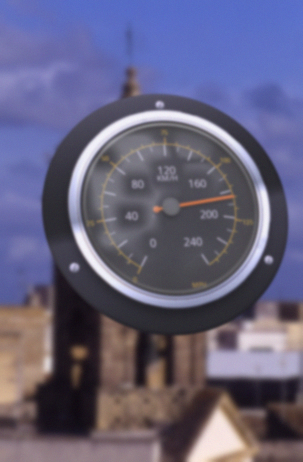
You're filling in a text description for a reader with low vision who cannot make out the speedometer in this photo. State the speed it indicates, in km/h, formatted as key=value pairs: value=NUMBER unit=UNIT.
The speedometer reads value=185 unit=km/h
